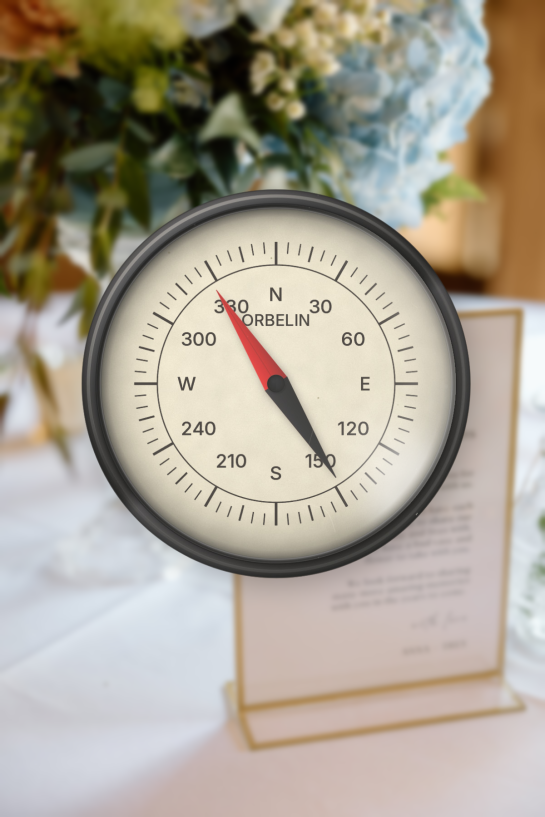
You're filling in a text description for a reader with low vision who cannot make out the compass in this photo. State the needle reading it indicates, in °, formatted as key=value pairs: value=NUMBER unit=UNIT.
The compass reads value=327.5 unit=°
